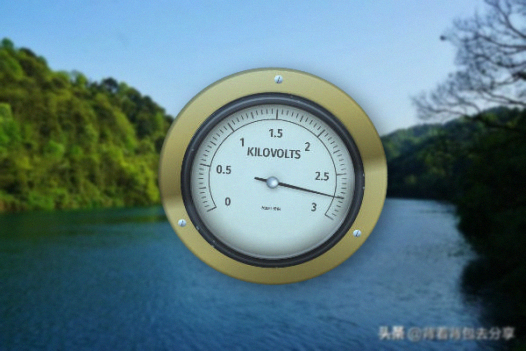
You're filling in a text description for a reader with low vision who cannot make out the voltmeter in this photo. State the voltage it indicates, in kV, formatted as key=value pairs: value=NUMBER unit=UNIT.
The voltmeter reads value=2.75 unit=kV
